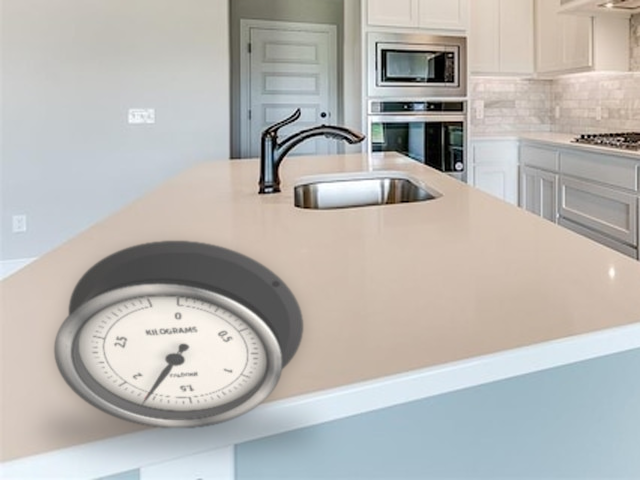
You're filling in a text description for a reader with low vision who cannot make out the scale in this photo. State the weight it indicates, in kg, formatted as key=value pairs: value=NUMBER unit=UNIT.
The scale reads value=1.8 unit=kg
